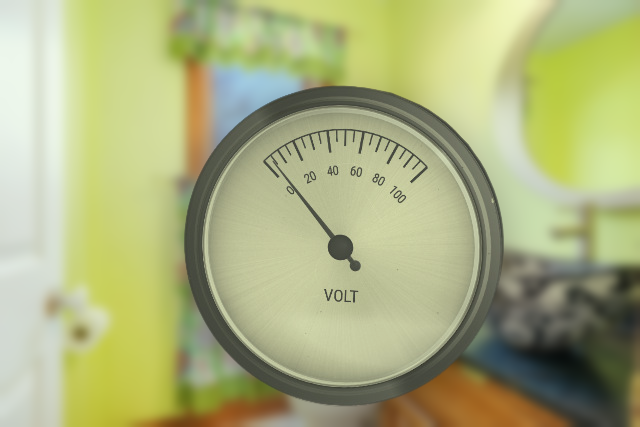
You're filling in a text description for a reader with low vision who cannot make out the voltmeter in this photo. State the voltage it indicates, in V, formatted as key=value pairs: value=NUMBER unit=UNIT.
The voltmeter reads value=5 unit=V
